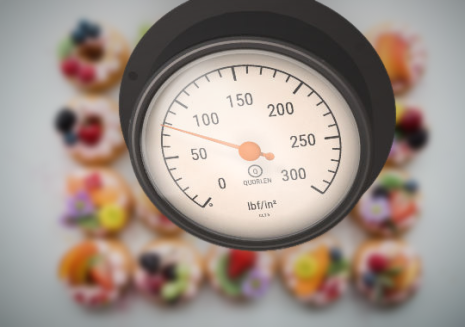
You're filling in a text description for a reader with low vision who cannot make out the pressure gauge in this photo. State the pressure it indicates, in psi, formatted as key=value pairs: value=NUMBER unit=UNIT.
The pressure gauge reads value=80 unit=psi
